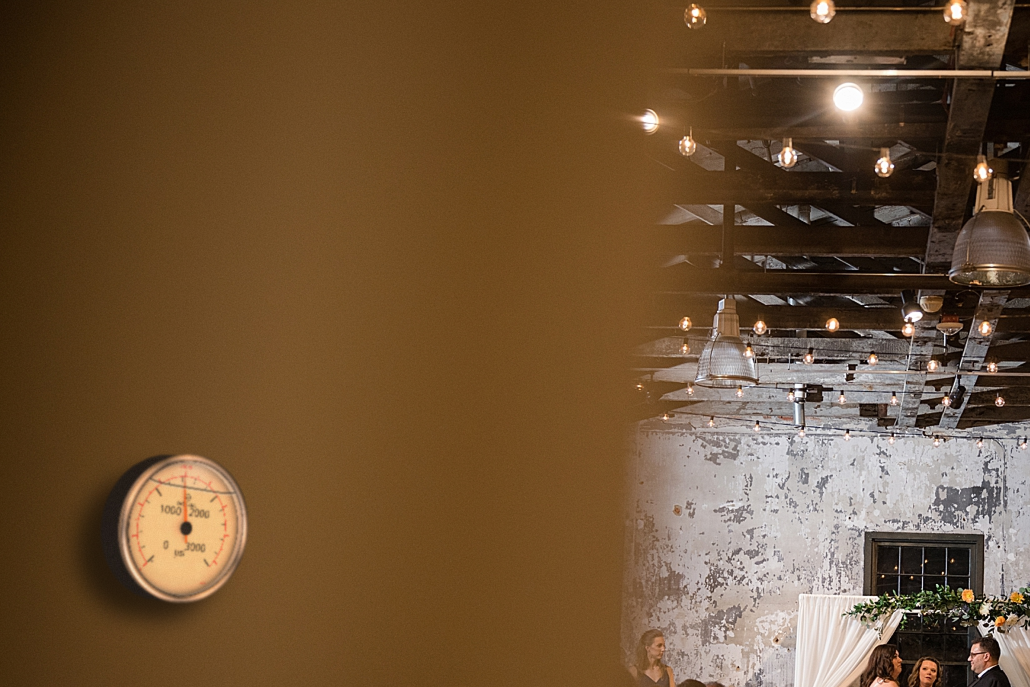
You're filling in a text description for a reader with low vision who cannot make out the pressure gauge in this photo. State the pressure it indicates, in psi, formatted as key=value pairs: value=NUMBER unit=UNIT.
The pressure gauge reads value=1400 unit=psi
